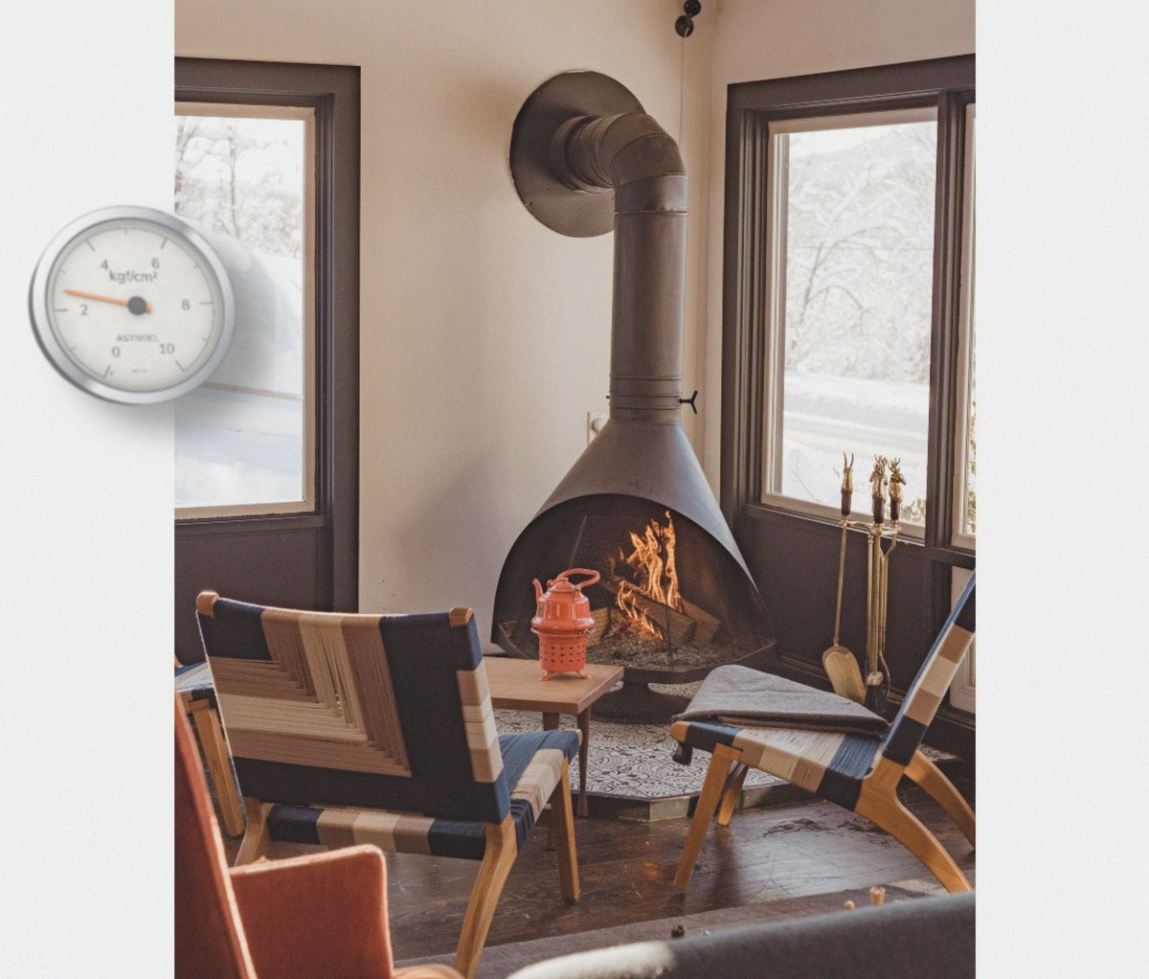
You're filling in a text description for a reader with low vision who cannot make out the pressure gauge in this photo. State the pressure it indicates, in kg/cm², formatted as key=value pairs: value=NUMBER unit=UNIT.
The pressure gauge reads value=2.5 unit=kg/cm²
